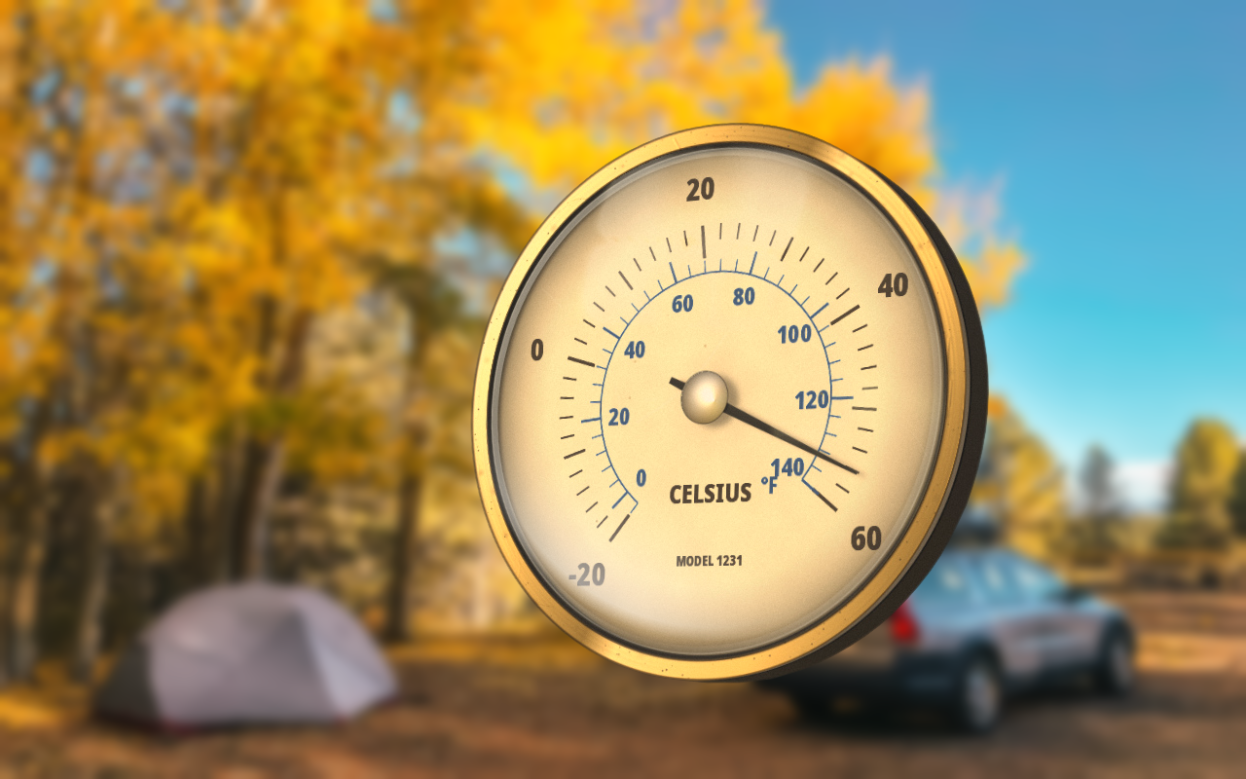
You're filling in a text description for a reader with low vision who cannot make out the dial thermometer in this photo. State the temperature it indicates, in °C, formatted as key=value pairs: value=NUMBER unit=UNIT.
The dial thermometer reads value=56 unit=°C
